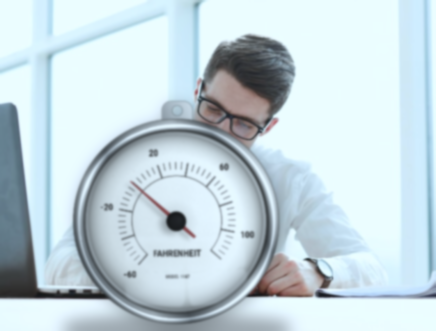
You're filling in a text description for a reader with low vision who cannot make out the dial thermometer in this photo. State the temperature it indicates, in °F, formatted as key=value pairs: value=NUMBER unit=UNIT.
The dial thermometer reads value=0 unit=°F
